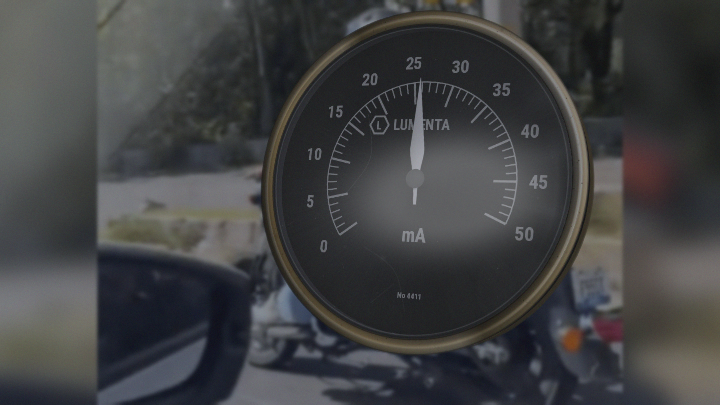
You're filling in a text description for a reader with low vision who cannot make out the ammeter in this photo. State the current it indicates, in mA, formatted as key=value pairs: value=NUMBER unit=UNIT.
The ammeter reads value=26 unit=mA
